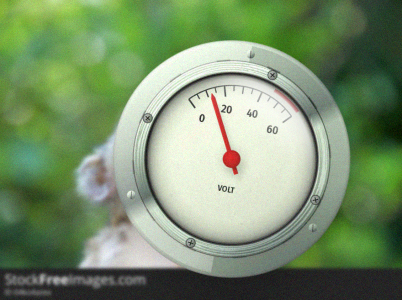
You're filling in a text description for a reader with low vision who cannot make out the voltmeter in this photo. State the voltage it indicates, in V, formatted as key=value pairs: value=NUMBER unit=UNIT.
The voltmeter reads value=12.5 unit=V
